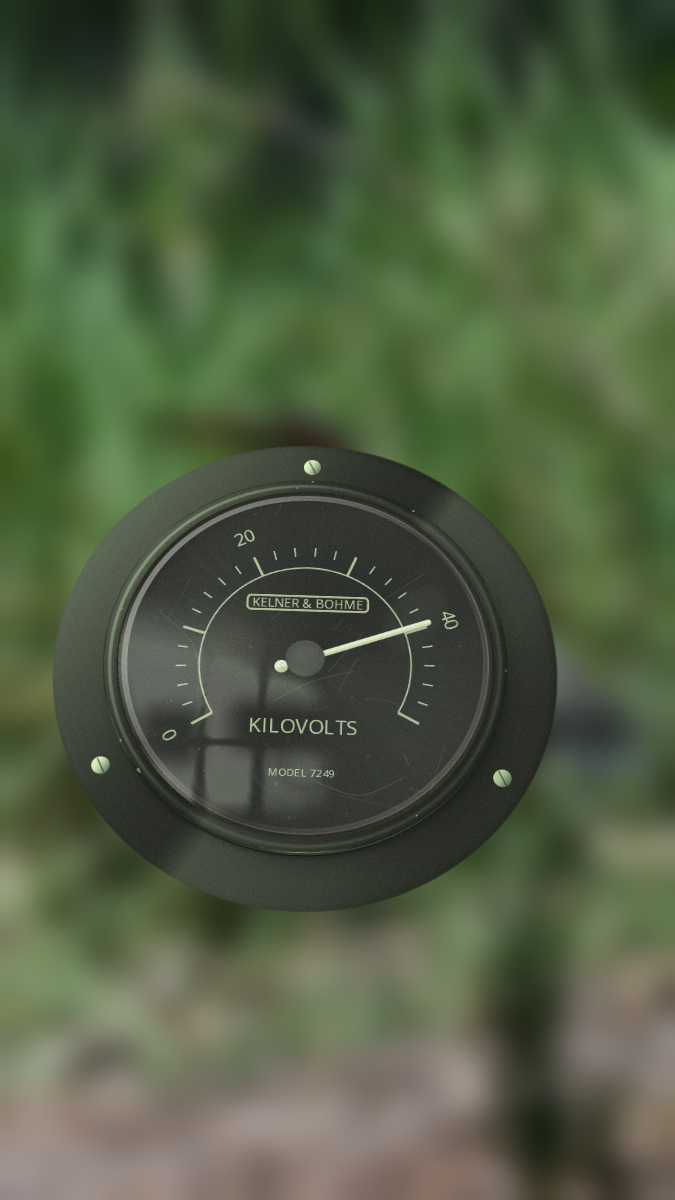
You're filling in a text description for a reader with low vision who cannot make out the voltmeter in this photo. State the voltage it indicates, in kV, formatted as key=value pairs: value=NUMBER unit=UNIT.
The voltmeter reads value=40 unit=kV
